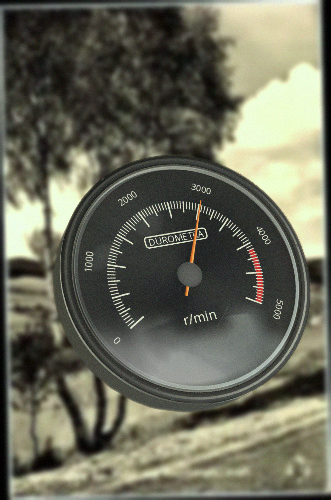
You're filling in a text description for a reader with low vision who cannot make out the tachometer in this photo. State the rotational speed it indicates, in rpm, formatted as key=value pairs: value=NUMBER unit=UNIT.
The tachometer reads value=3000 unit=rpm
